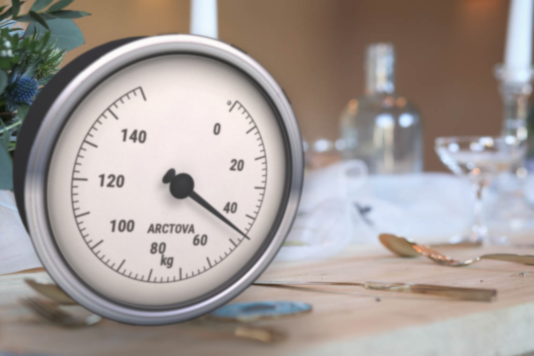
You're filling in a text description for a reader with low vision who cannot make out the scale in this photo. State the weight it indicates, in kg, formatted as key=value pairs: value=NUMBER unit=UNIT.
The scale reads value=46 unit=kg
